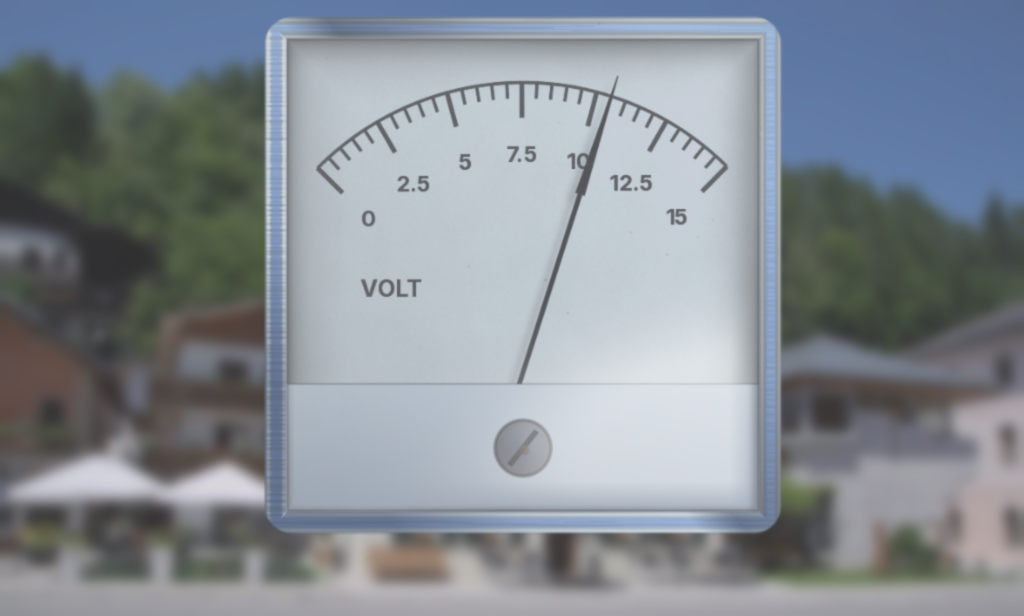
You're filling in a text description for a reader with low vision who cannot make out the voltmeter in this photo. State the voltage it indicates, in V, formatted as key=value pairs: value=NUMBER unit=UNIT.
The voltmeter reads value=10.5 unit=V
